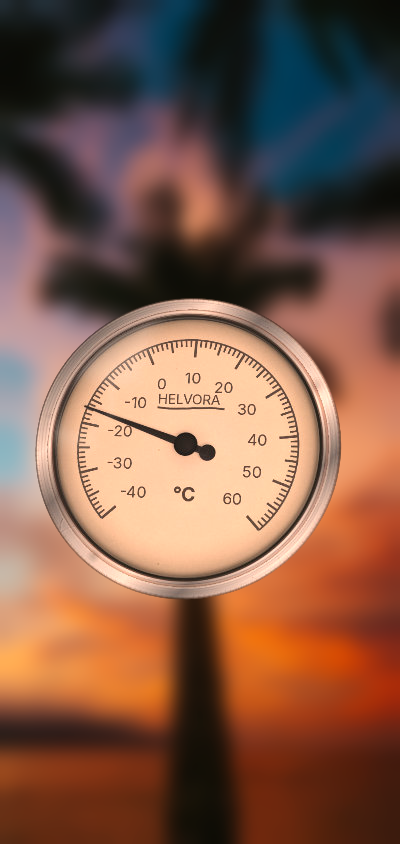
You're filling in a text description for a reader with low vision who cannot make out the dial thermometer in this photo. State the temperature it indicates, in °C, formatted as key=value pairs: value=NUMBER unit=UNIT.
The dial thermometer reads value=-17 unit=°C
